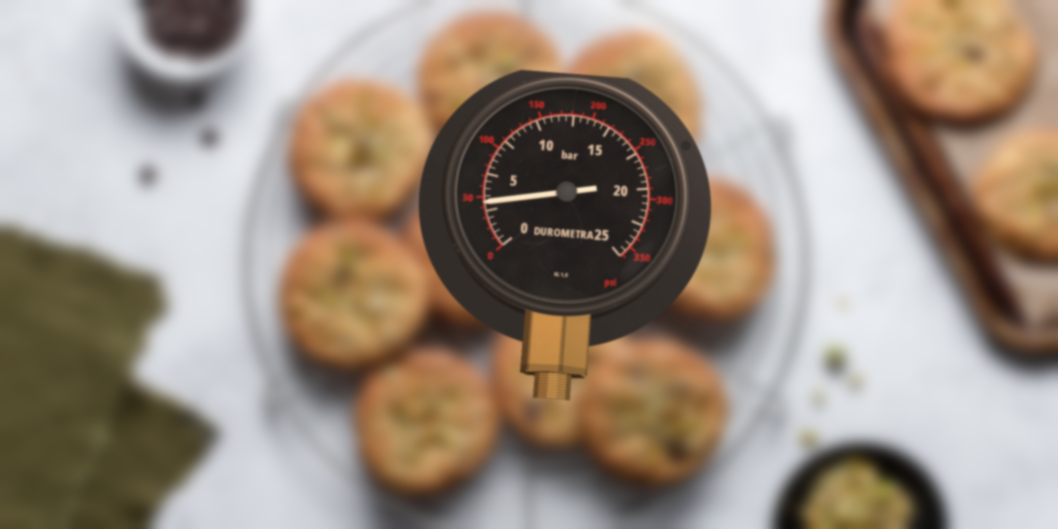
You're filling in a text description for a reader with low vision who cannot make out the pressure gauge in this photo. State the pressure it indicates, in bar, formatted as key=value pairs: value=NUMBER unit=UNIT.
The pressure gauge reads value=3 unit=bar
